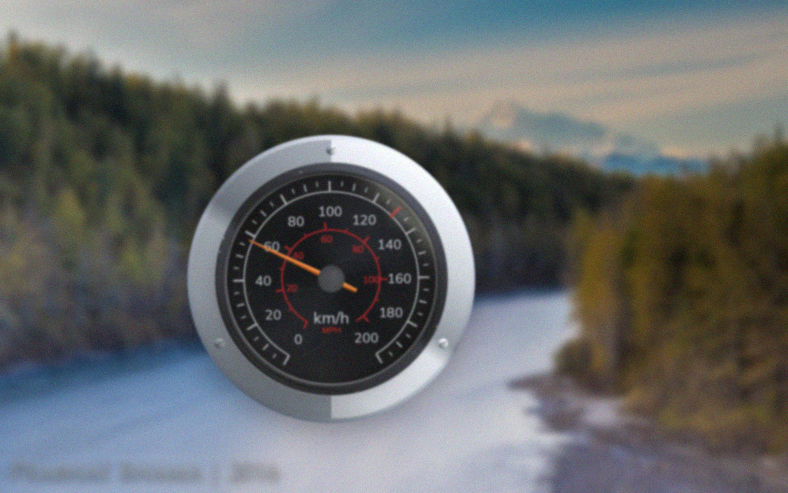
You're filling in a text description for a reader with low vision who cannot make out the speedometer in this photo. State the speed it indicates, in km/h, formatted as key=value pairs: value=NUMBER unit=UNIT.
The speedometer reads value=57.5 unit=km/h
